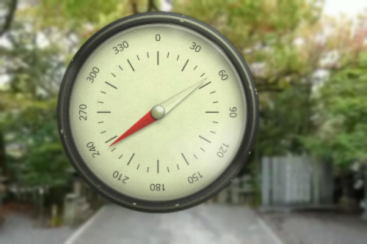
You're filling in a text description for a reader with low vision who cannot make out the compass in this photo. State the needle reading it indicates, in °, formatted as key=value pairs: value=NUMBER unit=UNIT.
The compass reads value=235 unit=°
